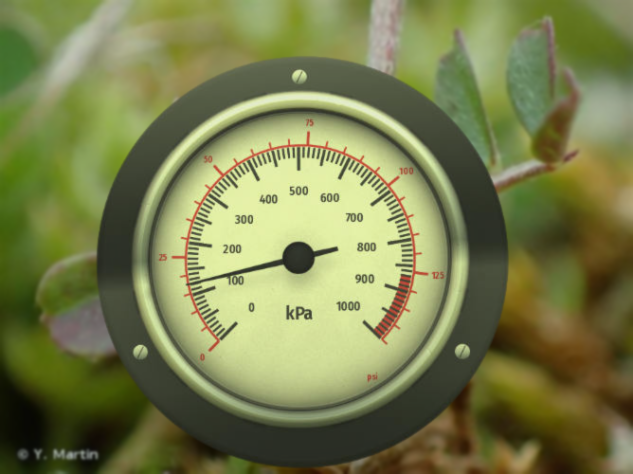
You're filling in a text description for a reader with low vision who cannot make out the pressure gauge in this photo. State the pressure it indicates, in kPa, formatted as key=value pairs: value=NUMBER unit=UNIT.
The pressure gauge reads value=120 unit=kPa
